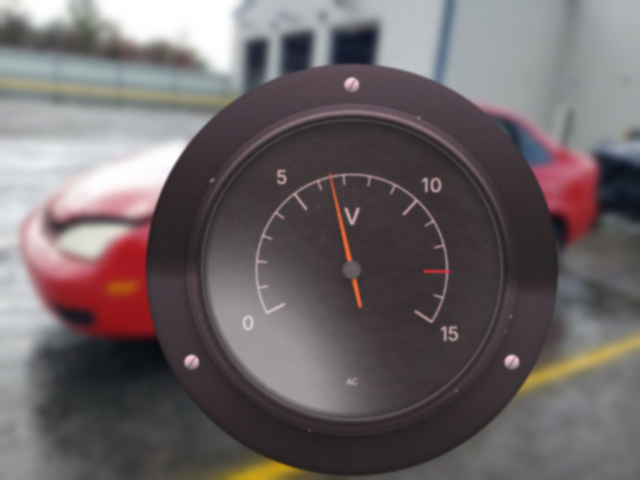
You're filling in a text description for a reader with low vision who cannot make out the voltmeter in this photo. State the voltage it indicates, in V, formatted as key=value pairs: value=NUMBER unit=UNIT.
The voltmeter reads value=6.5 unit=V
